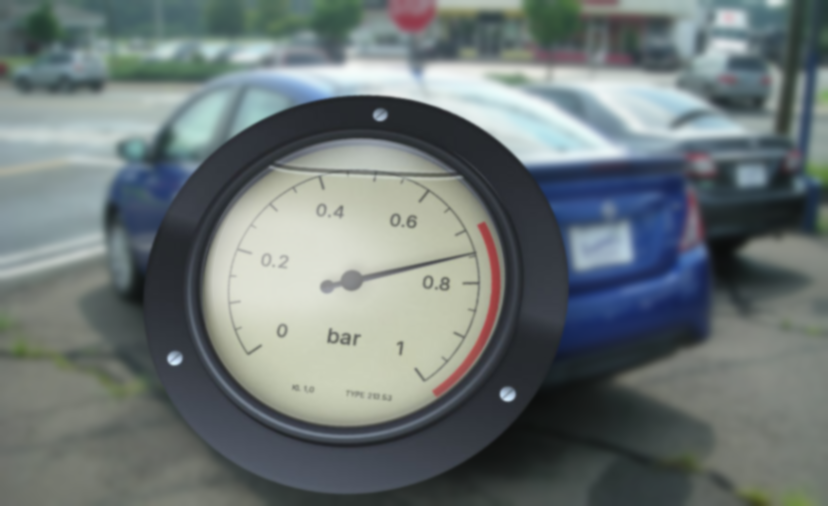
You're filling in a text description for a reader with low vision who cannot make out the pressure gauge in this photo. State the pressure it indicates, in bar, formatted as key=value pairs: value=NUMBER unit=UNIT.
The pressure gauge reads value=0.75 unit=bar
